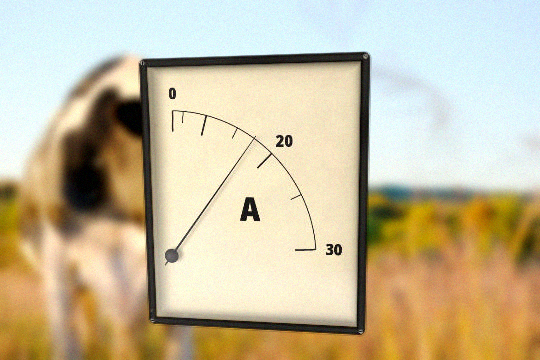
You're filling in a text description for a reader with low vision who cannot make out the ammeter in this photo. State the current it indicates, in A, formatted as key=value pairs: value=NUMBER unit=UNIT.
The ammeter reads value=17.5 unit=A
